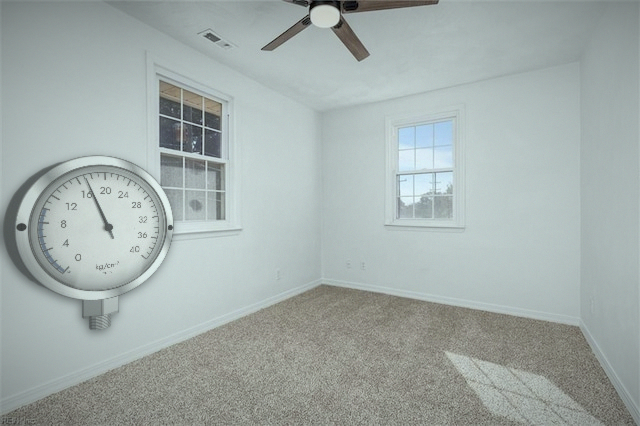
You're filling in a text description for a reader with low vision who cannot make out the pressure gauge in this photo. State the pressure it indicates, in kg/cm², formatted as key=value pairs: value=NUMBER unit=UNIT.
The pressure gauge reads value=17 unit=kg/cm²
